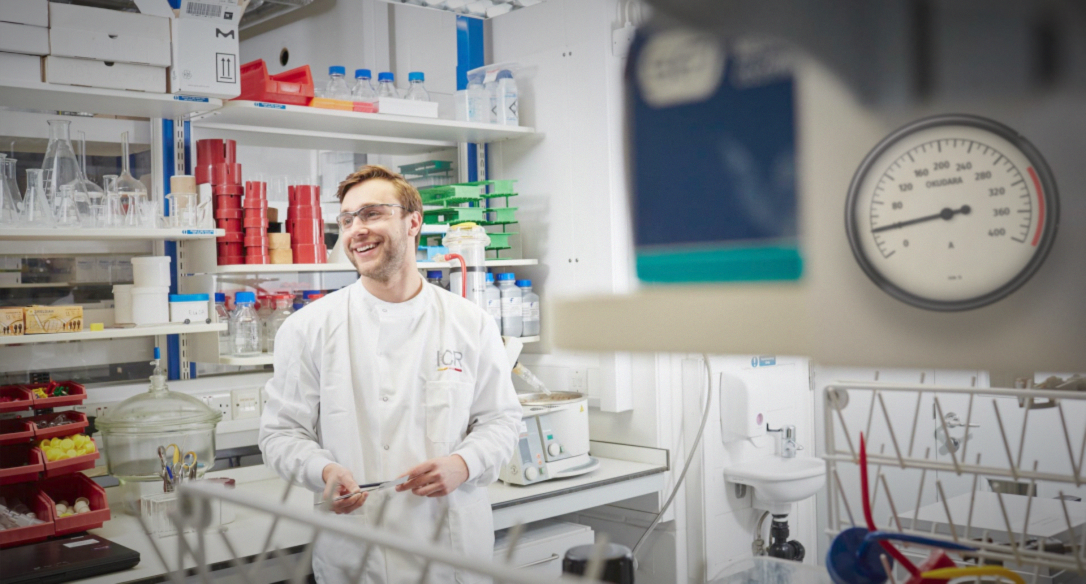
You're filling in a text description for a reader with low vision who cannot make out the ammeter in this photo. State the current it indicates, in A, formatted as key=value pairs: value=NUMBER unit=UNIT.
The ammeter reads value=40 unit=A
